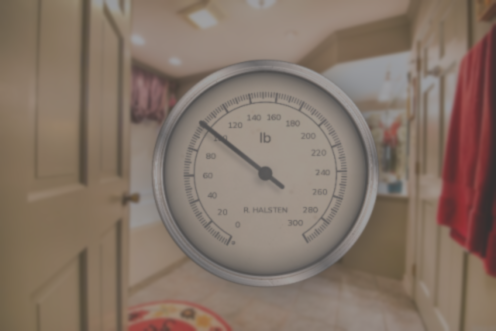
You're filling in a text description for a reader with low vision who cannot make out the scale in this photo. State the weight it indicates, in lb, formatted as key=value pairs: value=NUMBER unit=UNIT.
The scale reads value=100 unit=lb
